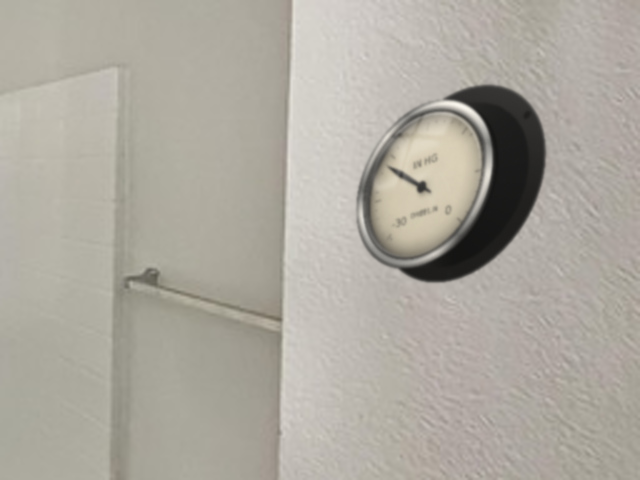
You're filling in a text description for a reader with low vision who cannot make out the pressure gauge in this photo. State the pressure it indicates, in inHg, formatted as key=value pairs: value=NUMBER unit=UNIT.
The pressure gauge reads value=-21 unit=inHg
